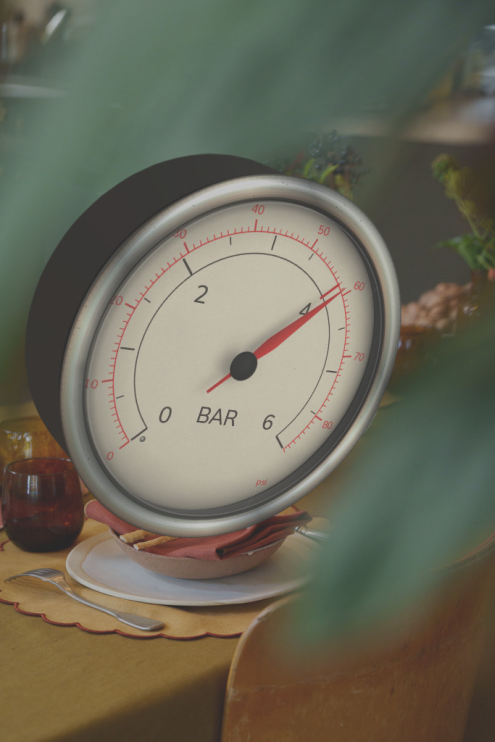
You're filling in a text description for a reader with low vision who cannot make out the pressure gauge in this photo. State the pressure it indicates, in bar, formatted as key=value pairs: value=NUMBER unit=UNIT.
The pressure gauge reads value=4 unit=bar
